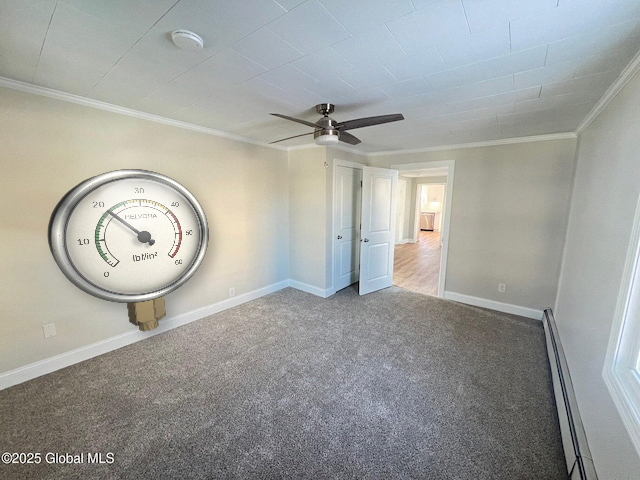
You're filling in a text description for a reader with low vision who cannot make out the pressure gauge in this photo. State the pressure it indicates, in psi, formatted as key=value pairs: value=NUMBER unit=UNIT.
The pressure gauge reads value=20 unit=psi
